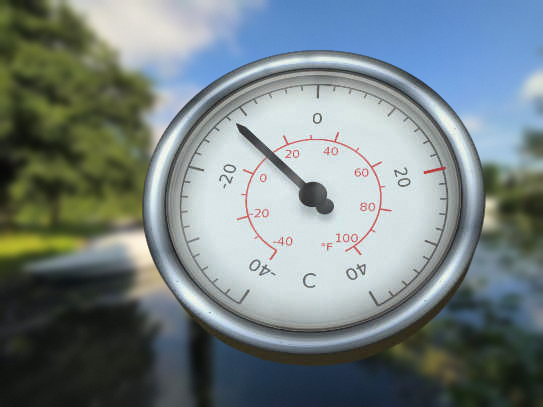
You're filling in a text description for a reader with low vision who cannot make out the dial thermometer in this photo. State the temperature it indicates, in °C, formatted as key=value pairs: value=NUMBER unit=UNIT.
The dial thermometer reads value=-12 unit=°C
